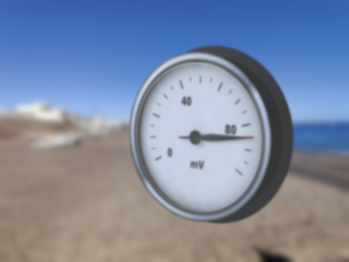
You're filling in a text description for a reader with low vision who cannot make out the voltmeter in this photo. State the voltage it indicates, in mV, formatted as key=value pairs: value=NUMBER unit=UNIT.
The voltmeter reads value=85 unit=mV
